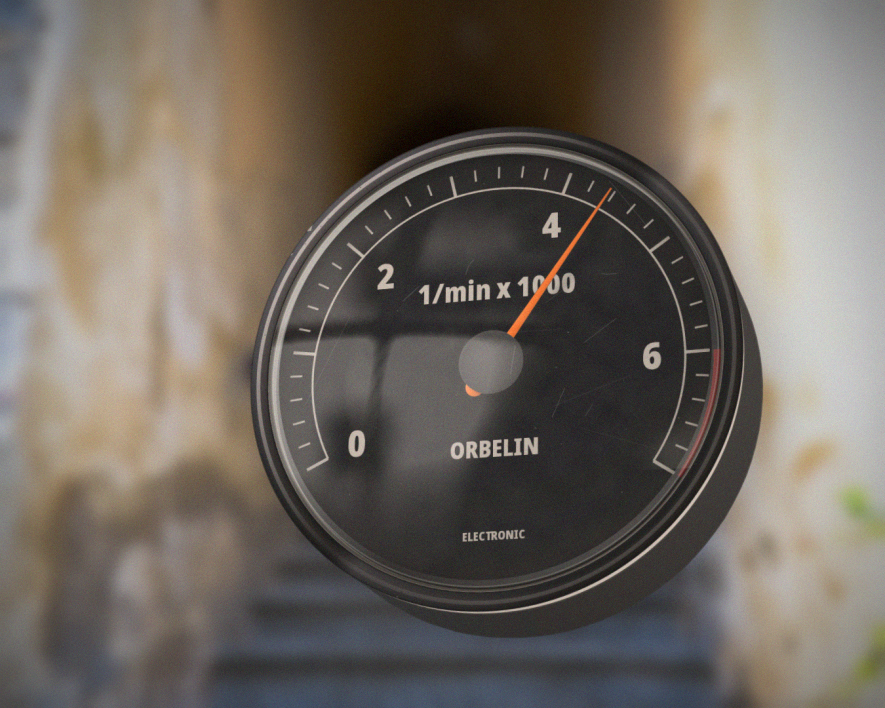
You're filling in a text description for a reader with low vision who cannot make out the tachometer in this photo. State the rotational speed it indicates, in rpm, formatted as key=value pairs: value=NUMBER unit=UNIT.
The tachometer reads value=4400 unit=rpm
